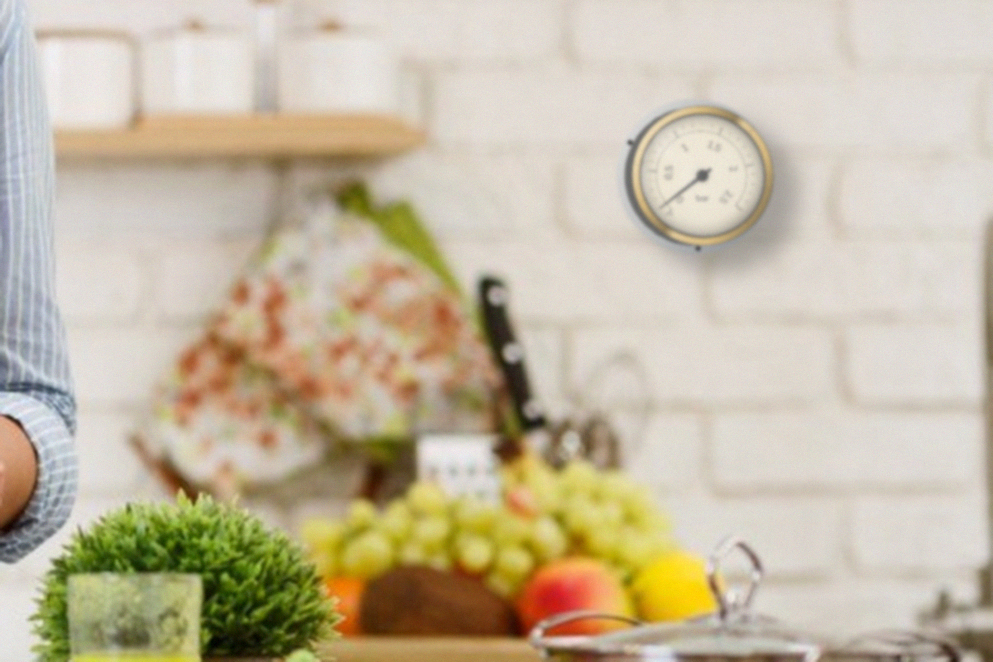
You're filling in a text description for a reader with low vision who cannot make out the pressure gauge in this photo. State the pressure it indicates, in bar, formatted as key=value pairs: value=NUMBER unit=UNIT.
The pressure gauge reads value=0.1 unit=bar
